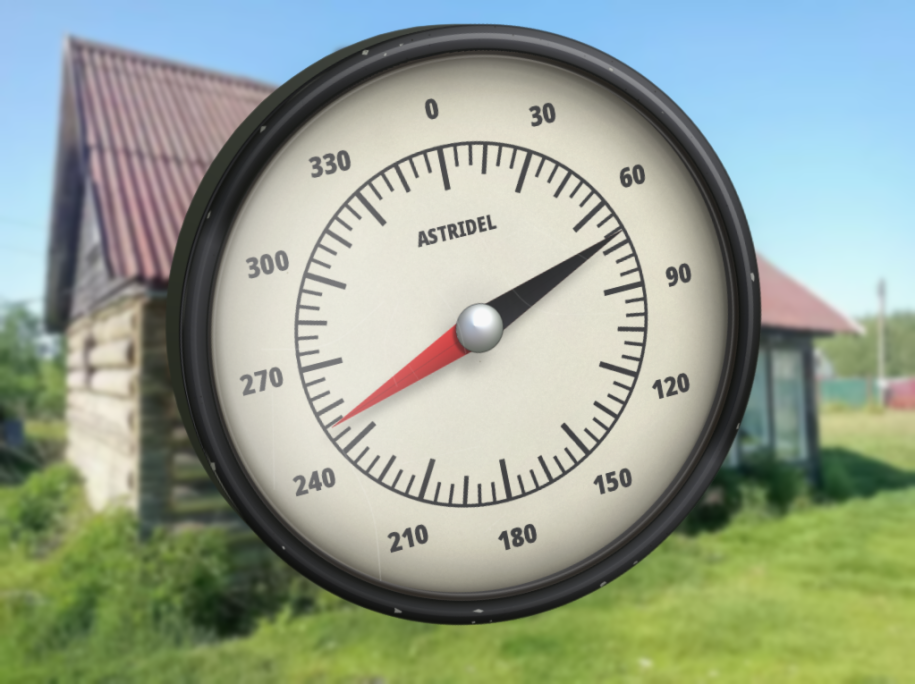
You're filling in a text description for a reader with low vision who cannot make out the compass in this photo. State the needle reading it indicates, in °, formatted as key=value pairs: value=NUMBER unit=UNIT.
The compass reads value=250 unit=°
